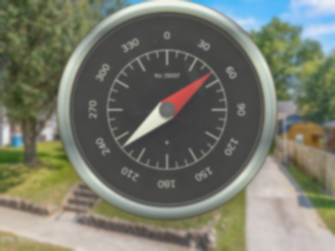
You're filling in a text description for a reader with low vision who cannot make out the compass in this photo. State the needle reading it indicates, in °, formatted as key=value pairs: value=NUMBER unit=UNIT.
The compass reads value=50 unit=°
